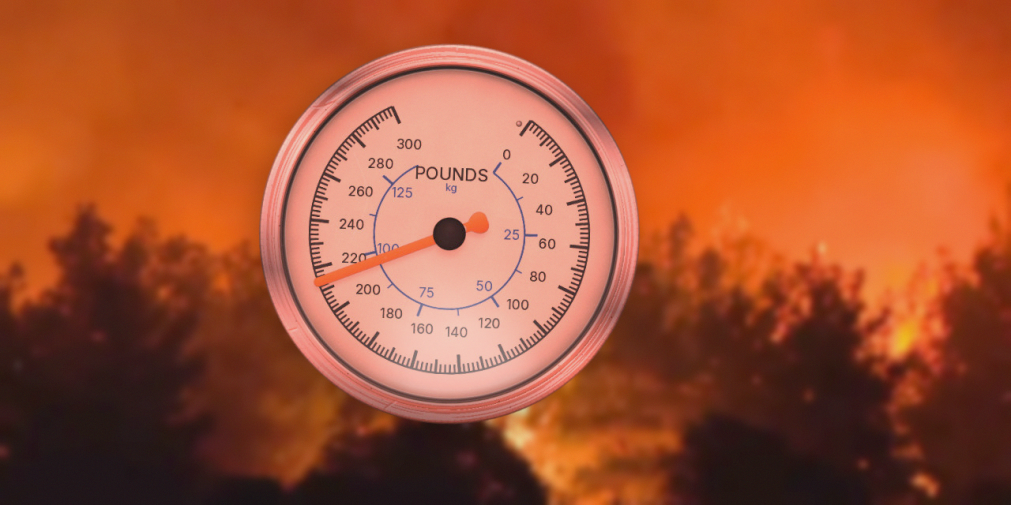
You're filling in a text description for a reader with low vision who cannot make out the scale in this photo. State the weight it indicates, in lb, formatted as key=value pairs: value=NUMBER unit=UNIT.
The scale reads value=214 unit=lb
